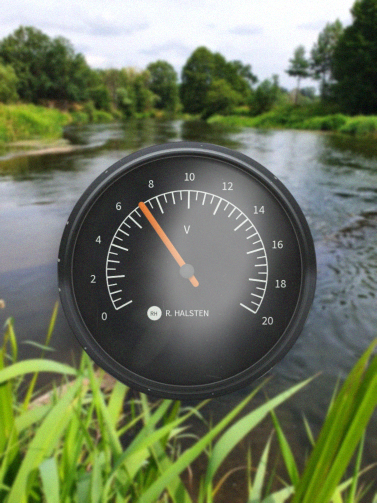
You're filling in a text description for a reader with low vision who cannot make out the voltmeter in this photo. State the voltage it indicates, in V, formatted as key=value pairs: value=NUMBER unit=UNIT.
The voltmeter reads value=7 unit=V
